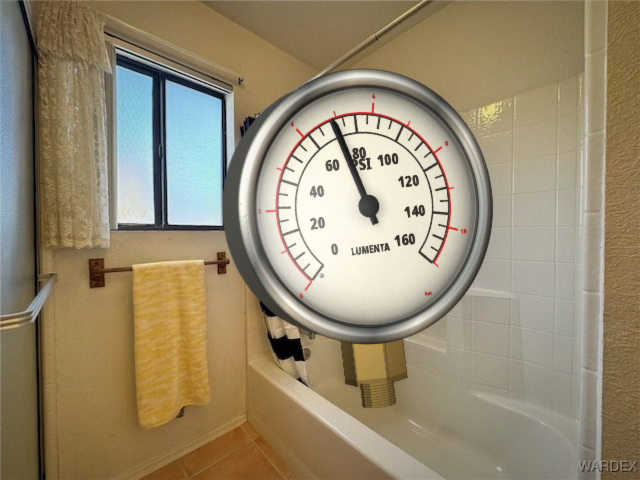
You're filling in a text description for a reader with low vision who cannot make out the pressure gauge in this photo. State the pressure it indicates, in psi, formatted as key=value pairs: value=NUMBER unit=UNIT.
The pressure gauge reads value=70 unit=psi
